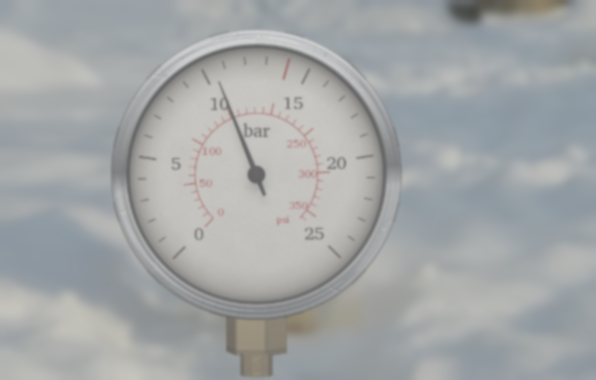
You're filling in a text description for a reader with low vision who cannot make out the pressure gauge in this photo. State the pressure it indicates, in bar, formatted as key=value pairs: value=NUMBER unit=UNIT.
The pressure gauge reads value=10.5 unit=bar
